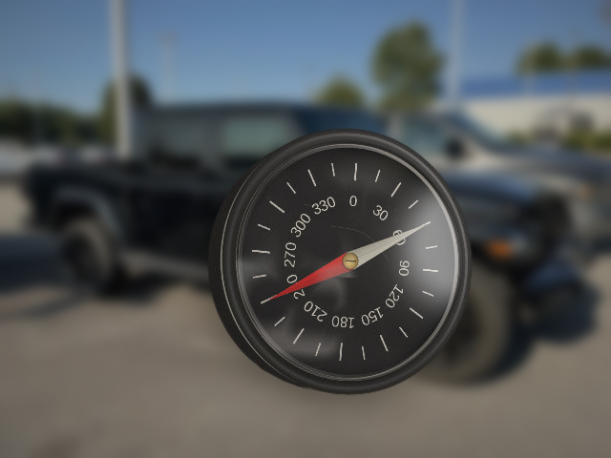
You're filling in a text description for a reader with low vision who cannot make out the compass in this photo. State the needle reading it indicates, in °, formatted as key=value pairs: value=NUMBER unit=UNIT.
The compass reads value=240 unit=°
